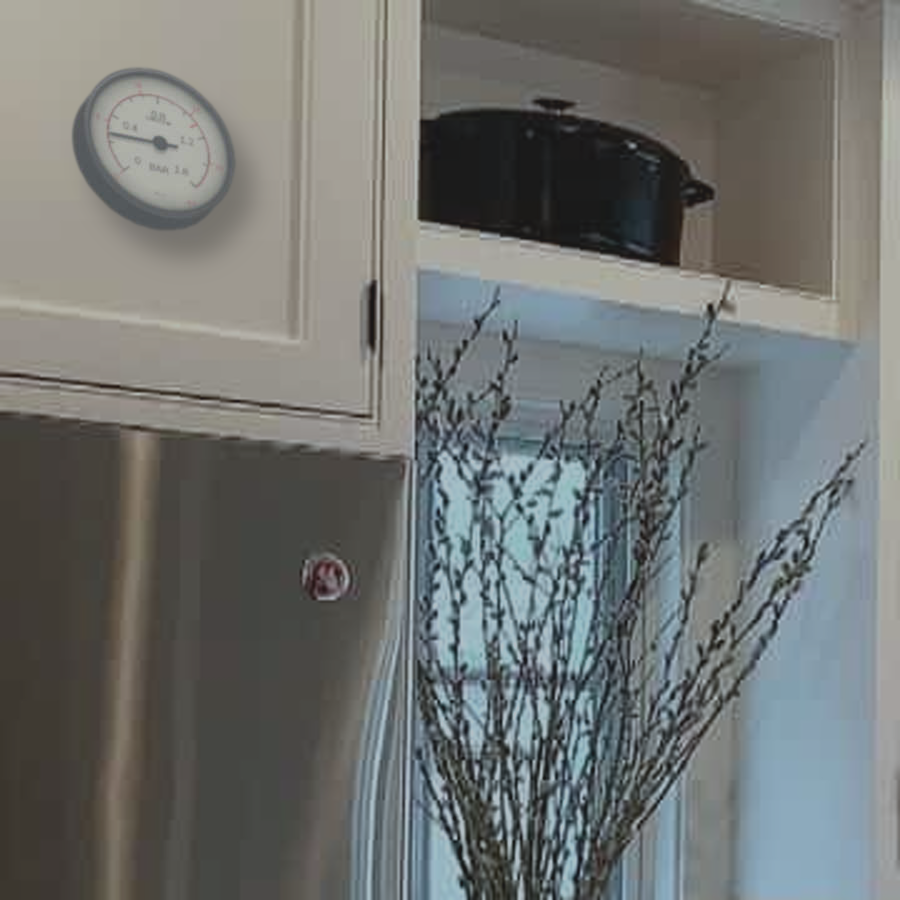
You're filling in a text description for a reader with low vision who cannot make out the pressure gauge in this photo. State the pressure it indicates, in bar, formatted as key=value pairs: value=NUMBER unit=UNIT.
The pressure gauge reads value=0.25 unit=bar
